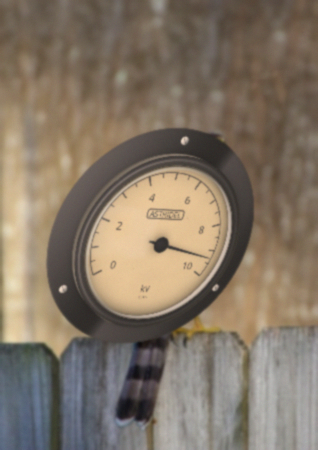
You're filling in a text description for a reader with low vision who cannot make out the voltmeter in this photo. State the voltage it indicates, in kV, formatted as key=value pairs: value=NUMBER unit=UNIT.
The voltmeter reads value=9.25 unit=kV
